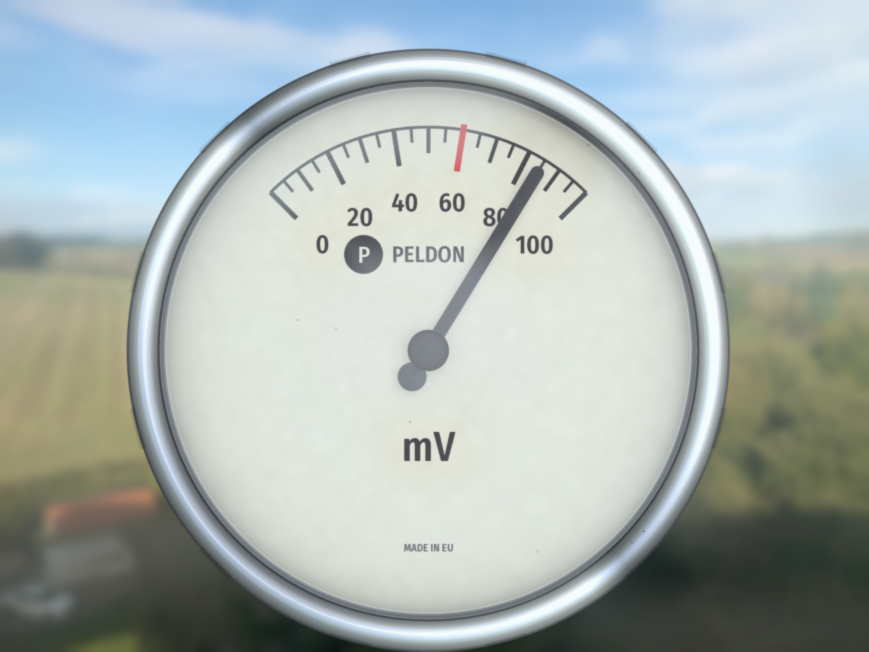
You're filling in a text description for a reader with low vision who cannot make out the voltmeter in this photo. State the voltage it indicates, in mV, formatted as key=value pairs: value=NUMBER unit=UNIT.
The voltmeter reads value=85 unit=mV
